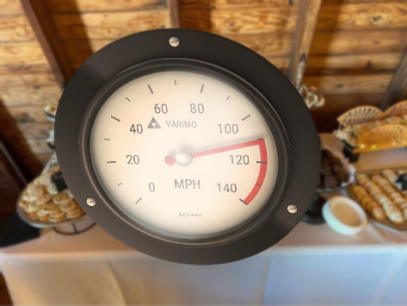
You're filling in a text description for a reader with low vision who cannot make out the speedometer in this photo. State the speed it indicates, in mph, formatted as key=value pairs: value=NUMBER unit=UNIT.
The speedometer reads value=110 unit=mph
